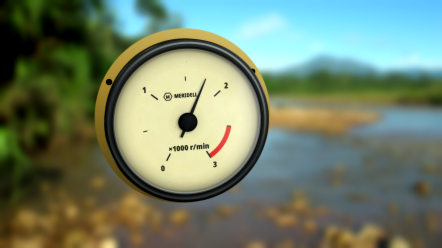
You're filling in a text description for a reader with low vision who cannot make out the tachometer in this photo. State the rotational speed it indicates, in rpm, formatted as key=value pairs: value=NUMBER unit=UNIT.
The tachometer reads value=1750 unit=rpm
